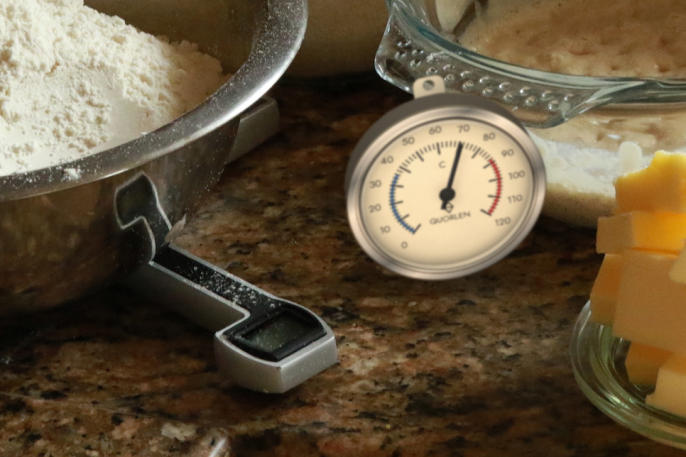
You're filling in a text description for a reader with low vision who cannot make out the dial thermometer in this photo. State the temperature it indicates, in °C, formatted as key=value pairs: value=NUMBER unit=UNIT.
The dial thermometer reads value=70 unit=°C
